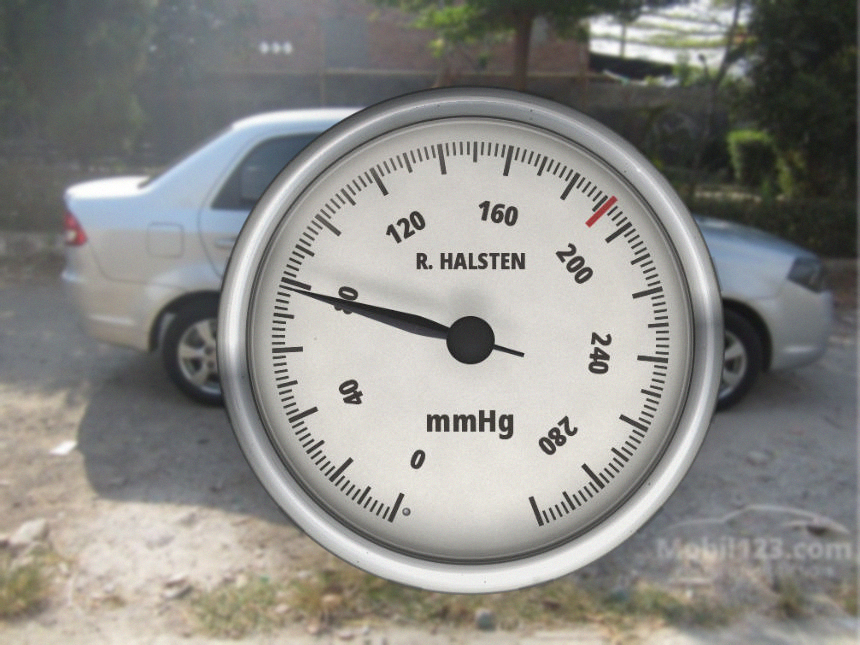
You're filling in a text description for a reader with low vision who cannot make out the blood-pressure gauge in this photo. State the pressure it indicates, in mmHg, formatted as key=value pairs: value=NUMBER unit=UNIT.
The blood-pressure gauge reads value=78 unit=mmHg
